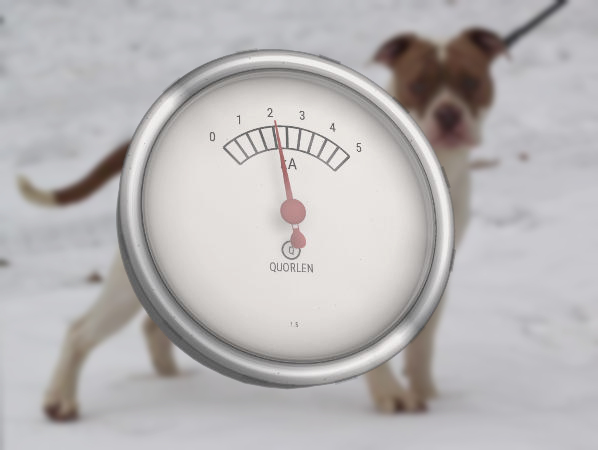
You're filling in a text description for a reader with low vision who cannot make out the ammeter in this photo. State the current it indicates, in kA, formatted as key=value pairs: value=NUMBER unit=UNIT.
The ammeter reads value=2 unit=kA
